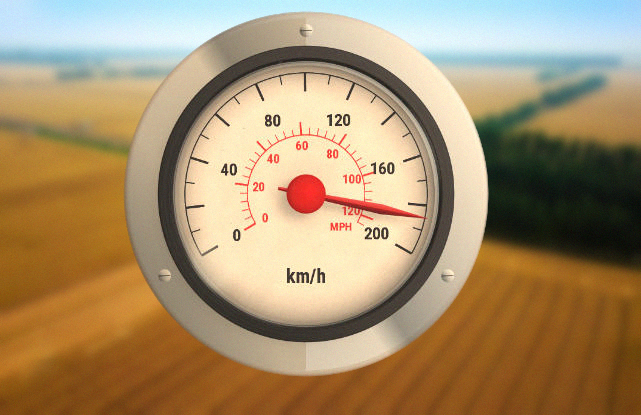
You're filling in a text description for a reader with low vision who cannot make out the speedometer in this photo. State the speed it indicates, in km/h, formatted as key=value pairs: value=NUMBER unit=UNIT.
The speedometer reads value=185 unit=km/h
